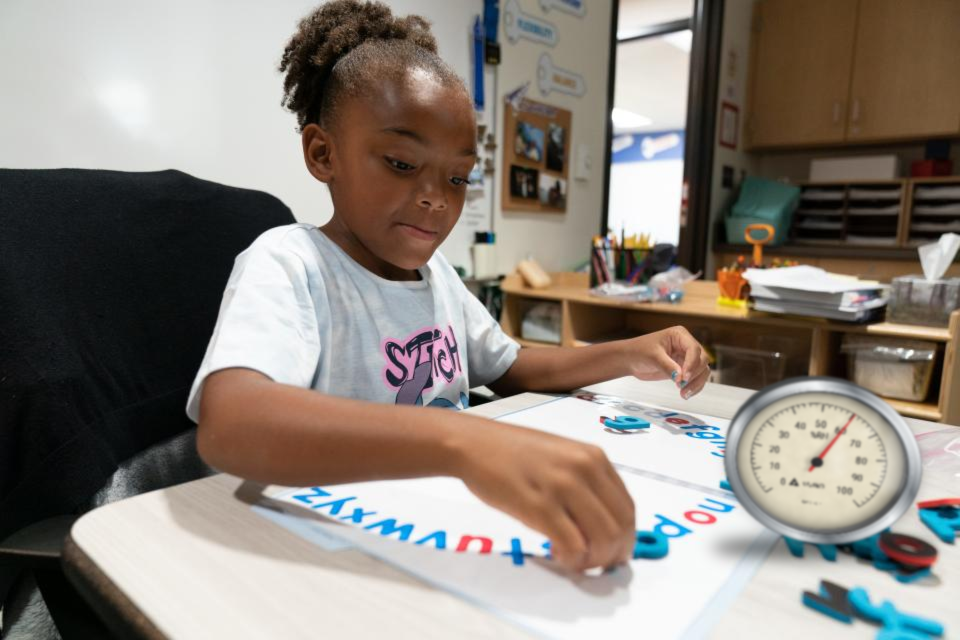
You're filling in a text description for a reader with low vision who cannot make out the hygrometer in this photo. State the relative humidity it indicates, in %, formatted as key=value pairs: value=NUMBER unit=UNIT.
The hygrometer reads value=60 unit=%
